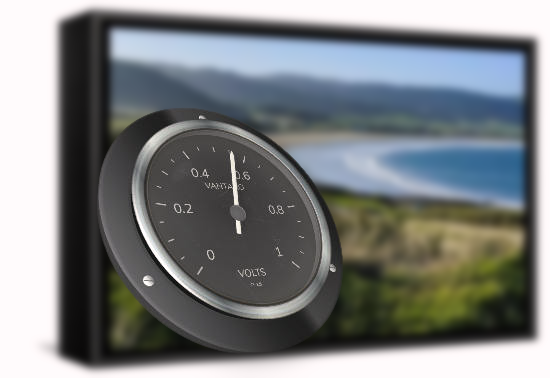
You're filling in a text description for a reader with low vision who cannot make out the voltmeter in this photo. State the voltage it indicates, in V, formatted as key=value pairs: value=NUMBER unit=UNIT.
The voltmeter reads value=0.55 unit=V
